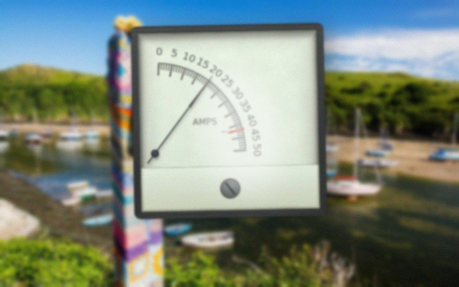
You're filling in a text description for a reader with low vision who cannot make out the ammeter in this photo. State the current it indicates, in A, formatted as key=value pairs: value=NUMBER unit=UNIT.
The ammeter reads value=20 unit=A
